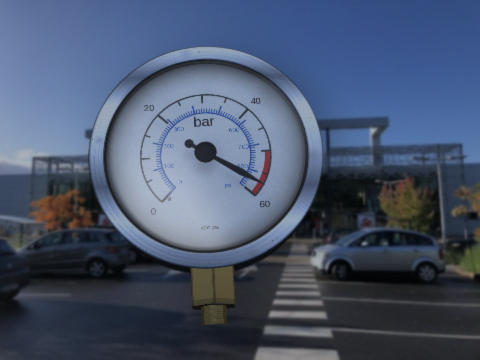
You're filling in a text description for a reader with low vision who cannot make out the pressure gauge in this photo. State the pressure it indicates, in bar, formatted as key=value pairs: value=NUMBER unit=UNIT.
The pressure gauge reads value=57.5 unit=bar
